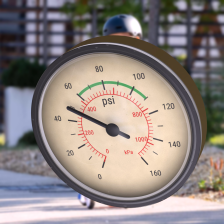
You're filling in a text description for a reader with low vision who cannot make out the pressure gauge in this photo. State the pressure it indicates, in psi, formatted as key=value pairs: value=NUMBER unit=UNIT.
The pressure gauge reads value=50 unit=psi
